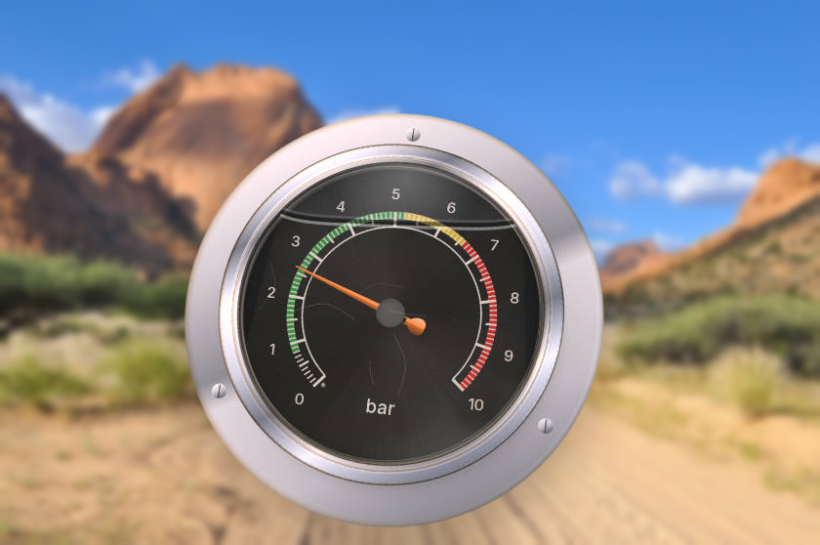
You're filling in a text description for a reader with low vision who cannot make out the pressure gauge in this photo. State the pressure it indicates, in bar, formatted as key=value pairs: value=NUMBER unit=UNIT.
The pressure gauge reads value=2.6 unit=bar
